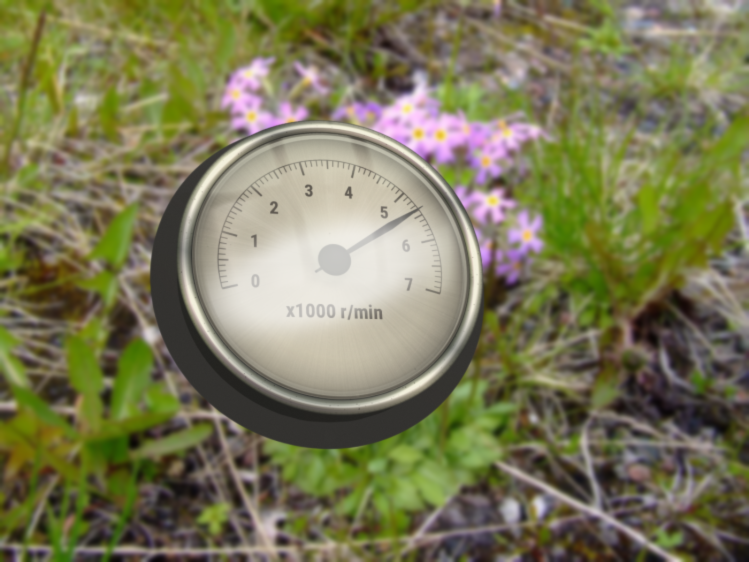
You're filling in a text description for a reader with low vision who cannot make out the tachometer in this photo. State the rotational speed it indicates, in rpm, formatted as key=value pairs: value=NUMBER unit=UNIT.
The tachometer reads value=5400 unit=rpm
